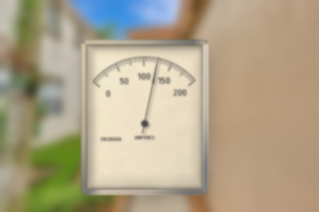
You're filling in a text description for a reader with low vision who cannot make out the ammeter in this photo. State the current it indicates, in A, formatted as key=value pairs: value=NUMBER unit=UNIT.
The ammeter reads value=125 unit=A
